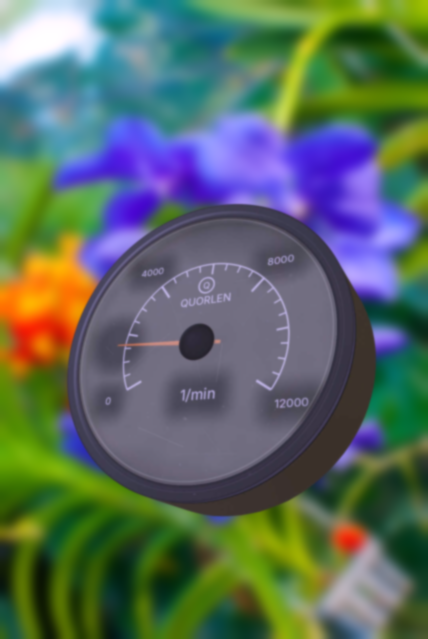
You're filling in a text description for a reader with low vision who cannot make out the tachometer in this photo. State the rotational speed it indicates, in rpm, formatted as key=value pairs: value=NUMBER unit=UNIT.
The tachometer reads value=1500 unit=rpm
